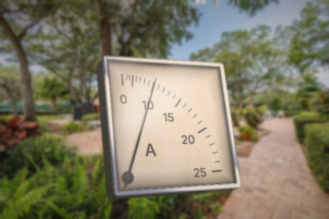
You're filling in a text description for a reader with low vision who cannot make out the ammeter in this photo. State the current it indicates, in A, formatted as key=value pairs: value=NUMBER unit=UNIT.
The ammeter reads value=10 unit=A
